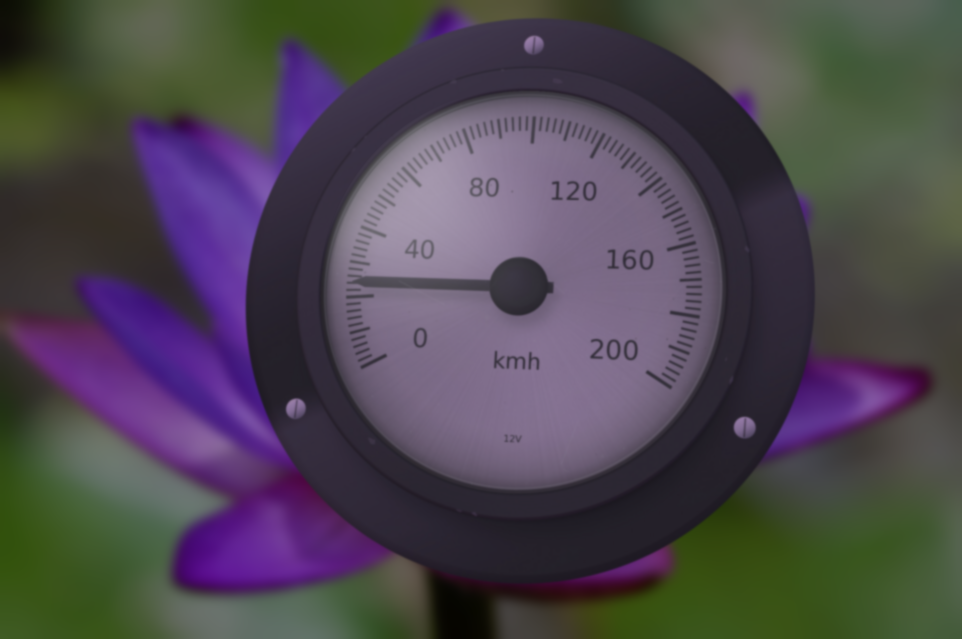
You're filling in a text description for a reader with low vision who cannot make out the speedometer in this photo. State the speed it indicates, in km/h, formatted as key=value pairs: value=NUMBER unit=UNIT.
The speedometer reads value=24 unit=km/h
